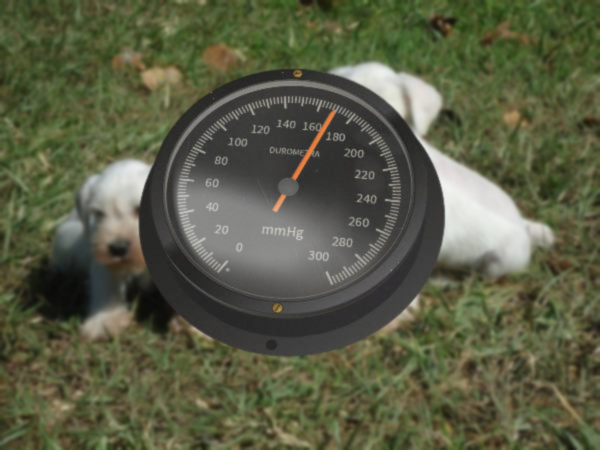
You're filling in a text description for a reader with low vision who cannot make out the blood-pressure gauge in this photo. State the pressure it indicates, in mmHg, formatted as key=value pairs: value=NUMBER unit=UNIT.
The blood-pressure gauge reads value=170 unit=mmHg
